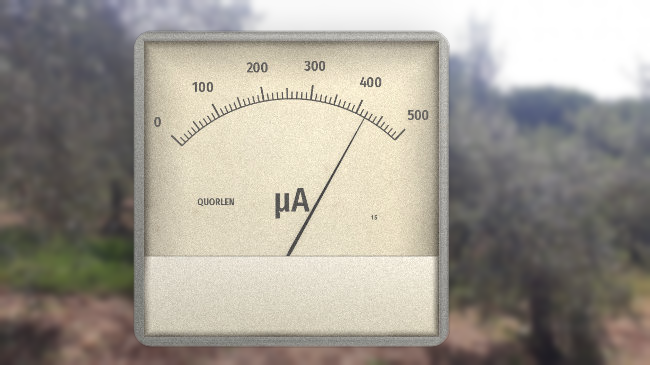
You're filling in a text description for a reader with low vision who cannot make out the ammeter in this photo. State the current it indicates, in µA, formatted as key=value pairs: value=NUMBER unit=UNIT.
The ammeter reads value=420 unit=µA
